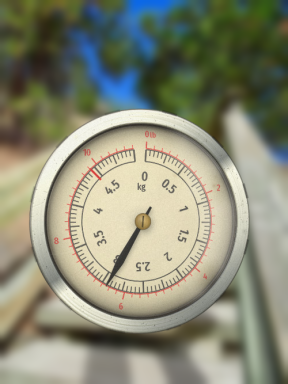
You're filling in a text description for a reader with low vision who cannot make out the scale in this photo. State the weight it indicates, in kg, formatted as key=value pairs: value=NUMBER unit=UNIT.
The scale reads value=2.95 unit=kg
